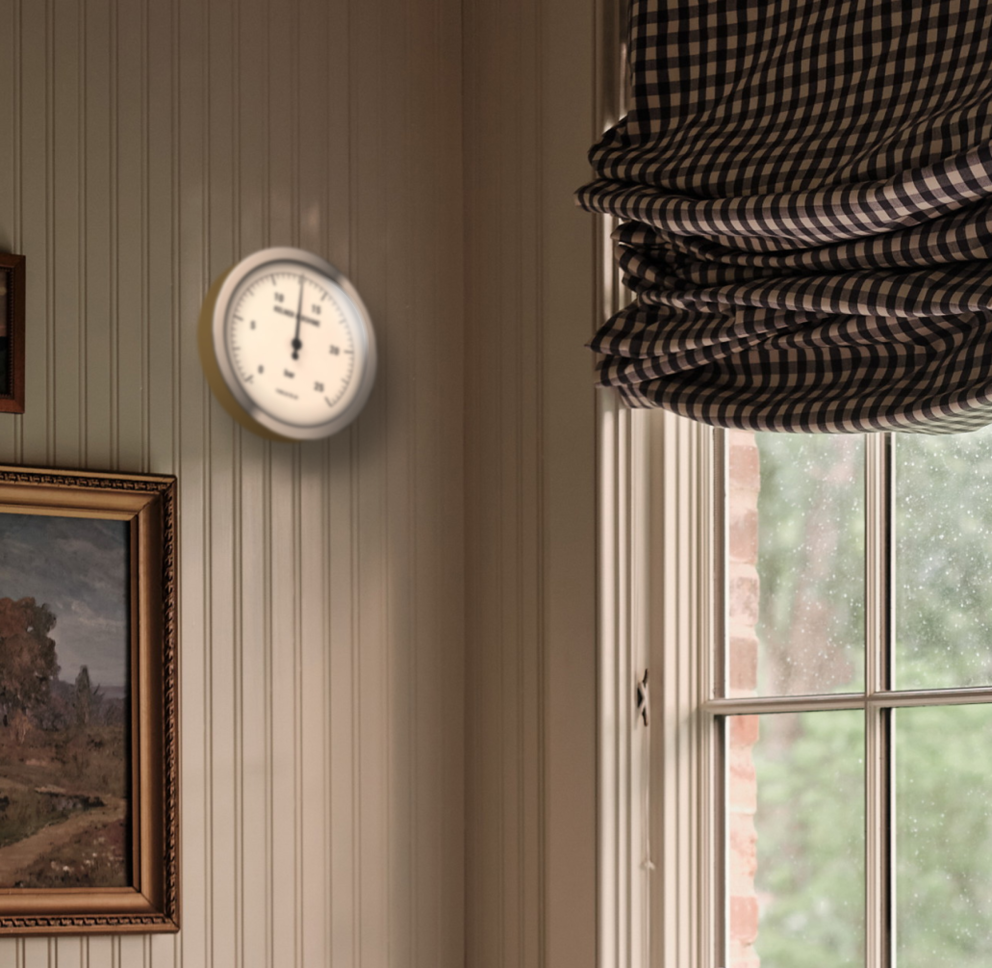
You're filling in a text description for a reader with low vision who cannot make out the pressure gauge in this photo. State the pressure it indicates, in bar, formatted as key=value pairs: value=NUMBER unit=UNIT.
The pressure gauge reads value=12.5 unit=bar
